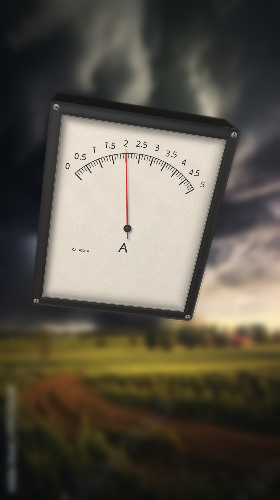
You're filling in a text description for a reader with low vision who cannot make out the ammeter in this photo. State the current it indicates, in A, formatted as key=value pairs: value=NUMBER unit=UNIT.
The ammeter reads value=2 unit=A
